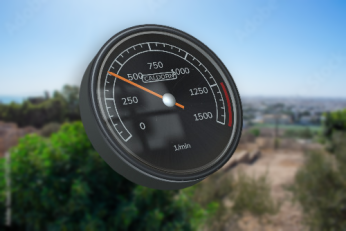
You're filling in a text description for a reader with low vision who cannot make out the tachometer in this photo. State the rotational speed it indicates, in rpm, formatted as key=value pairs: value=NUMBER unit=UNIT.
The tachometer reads value=400 unit=rpm
